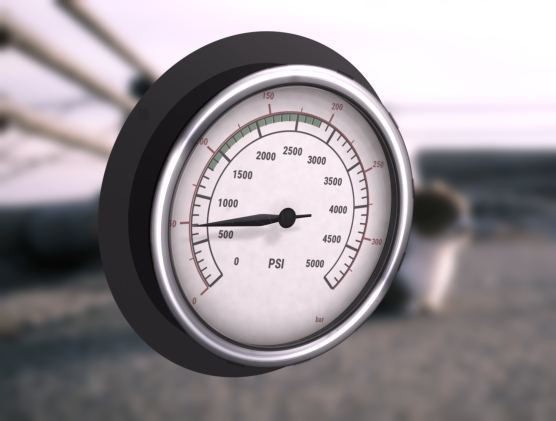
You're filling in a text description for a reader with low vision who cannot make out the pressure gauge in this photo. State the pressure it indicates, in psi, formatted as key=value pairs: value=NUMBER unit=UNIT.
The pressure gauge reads value=700 unit=psi
